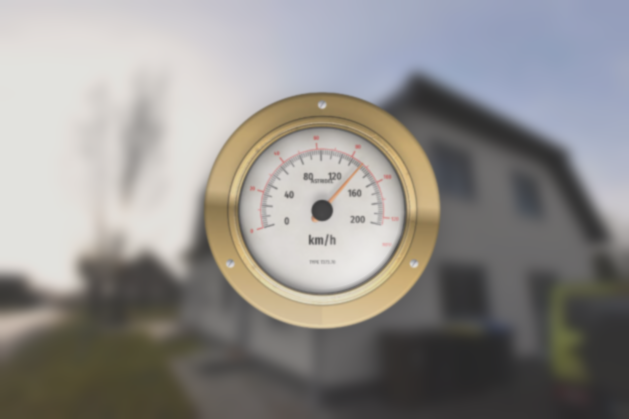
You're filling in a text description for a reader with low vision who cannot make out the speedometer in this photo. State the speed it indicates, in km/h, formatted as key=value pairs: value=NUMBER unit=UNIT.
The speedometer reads value=140 unit=km/h
